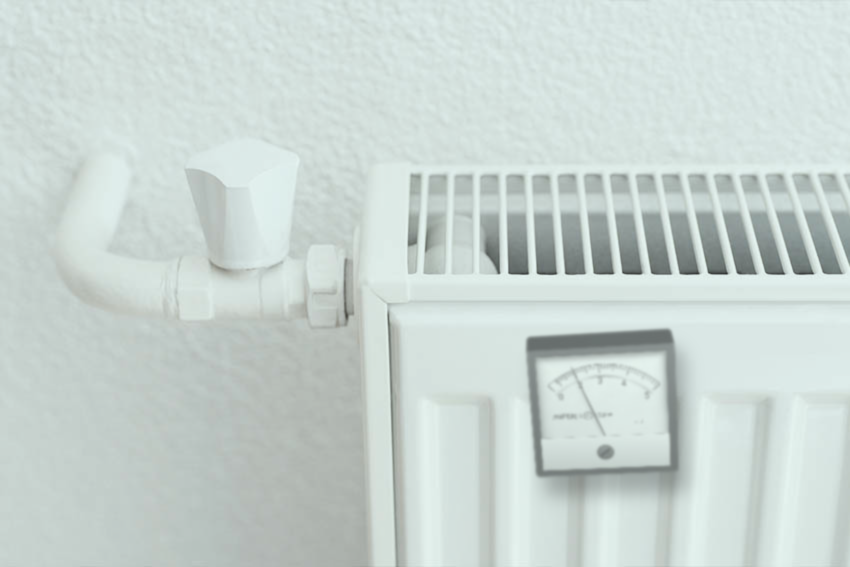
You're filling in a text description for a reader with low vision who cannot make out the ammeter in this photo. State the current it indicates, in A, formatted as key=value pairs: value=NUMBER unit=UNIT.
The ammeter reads value=2 unit=A
